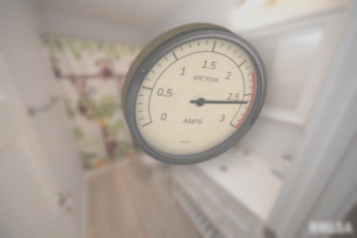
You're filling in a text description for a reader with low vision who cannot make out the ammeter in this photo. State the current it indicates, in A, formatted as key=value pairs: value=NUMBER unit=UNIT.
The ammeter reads value=2.6 unit=A
